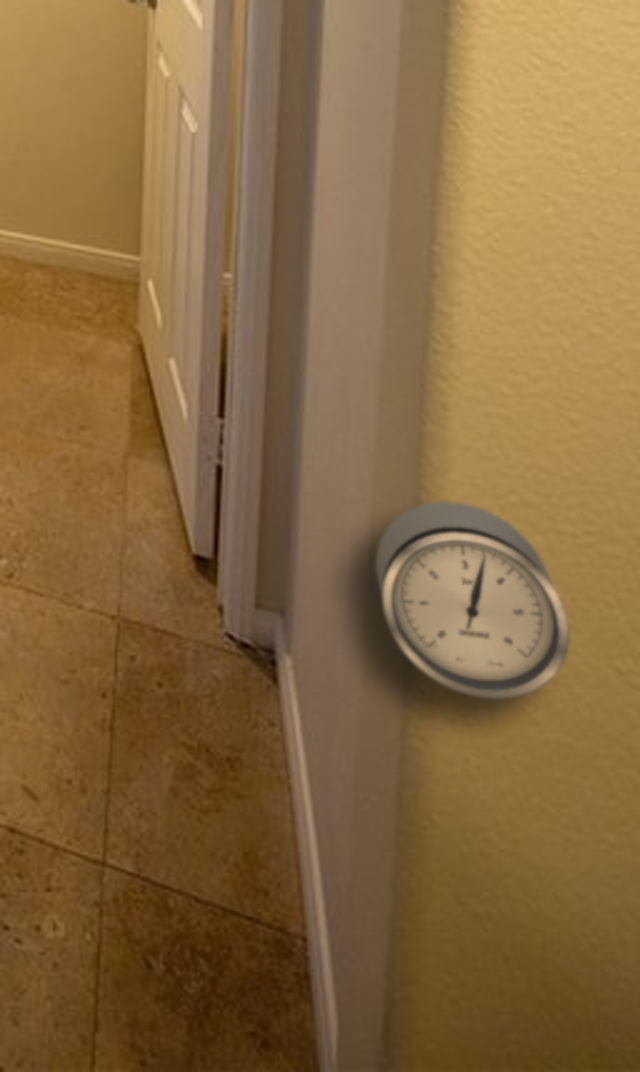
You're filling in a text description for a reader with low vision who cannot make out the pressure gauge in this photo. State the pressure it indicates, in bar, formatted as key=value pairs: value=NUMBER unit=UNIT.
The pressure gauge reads value=3.4 unit=bar
